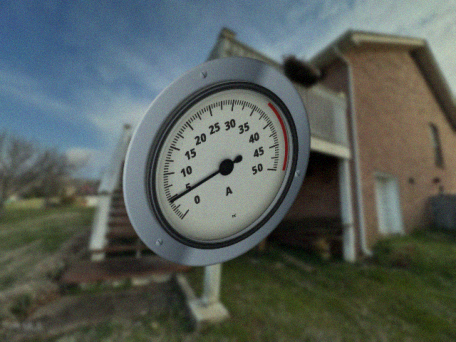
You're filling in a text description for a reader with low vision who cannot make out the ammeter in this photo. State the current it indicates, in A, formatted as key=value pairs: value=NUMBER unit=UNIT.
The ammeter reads value=5 unit=A
